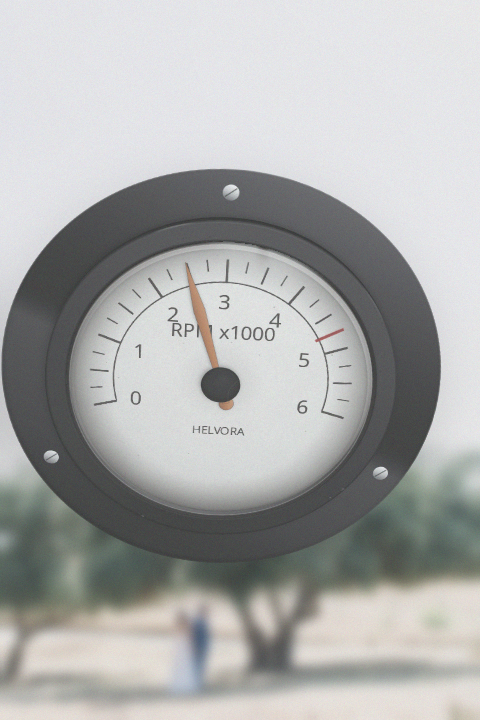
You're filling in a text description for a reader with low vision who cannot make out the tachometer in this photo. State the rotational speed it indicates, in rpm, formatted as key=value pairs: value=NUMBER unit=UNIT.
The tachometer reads value=2500 unit=rpm
